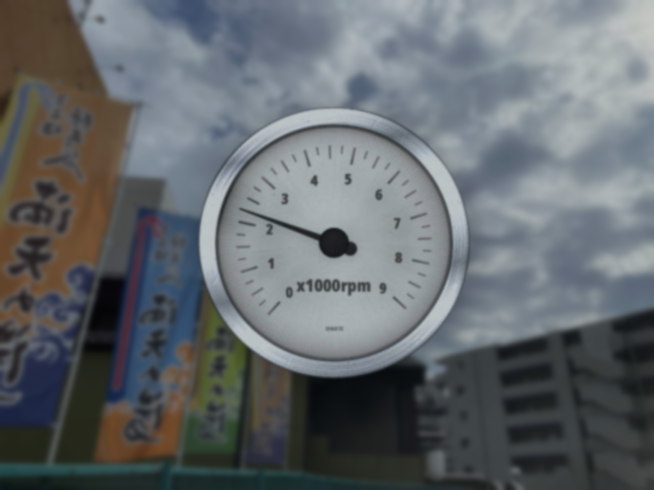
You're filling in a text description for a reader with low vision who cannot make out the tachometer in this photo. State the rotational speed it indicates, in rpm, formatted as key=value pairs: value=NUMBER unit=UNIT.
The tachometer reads value=2250 unit=rpm
